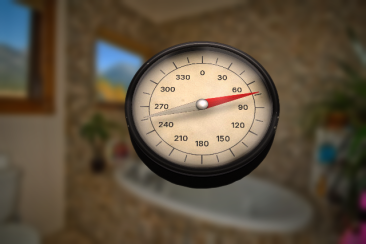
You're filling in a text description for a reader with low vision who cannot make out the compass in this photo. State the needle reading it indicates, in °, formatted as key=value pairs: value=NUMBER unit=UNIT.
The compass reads value=75 unit=°
